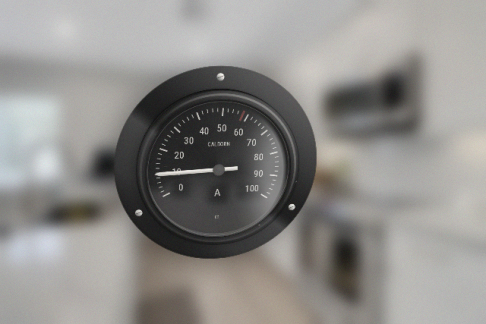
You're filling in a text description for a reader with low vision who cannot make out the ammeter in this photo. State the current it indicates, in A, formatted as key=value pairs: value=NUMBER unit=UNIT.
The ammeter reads value=10 unit=A
